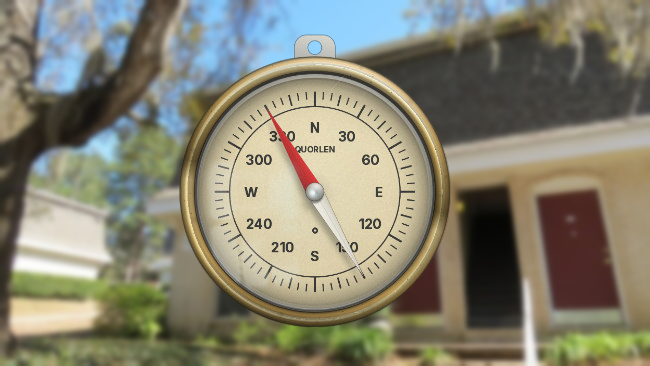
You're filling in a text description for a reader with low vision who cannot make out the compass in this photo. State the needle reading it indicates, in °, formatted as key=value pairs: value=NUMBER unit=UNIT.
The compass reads value=330 unit=°
